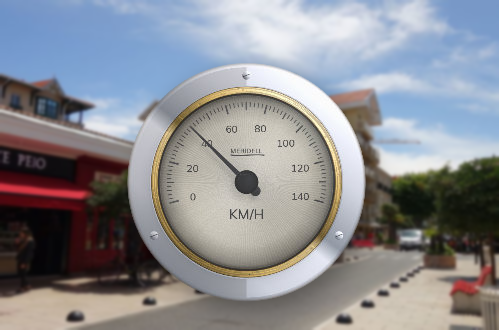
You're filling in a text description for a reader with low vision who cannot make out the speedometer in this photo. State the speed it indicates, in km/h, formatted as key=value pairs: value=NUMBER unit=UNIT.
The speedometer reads value=40 unit=km/h
